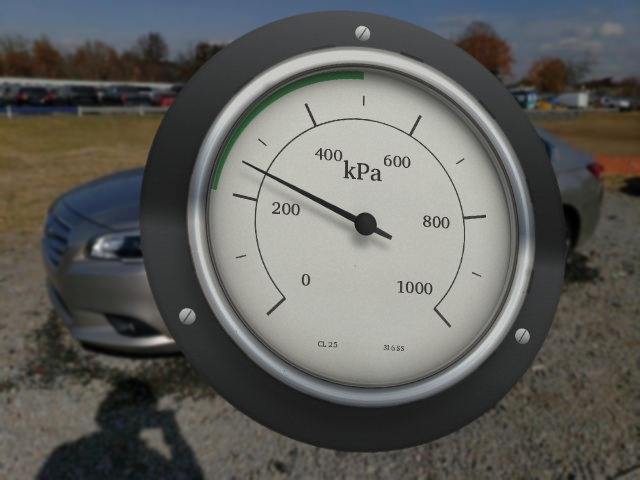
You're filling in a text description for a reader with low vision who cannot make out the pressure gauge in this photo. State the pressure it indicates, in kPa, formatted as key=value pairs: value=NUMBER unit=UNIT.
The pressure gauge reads value=250 unit=kPa
